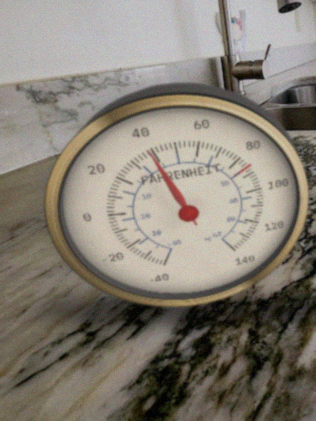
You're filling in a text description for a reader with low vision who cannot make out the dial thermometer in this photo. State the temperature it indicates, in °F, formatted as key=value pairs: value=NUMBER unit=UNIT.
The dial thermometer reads value=40 unit=°F
